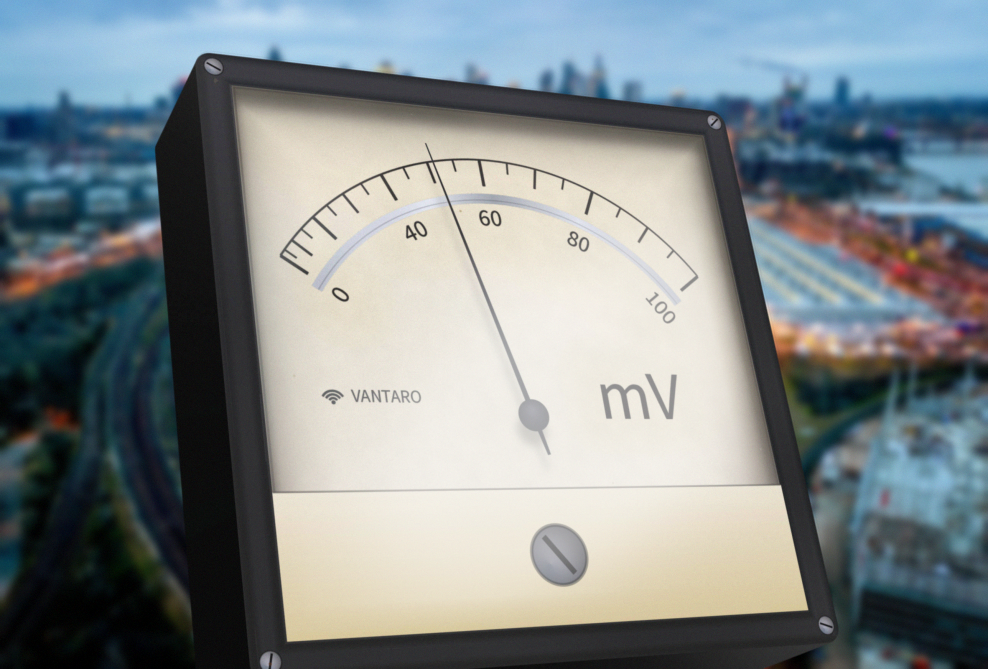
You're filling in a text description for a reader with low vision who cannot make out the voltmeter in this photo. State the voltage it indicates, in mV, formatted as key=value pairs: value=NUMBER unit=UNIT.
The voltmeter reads value=50 unit=mV
